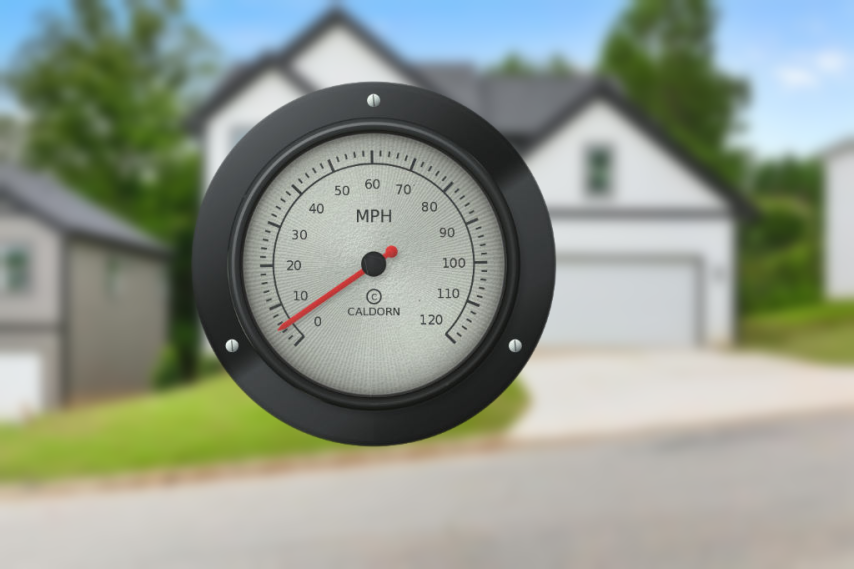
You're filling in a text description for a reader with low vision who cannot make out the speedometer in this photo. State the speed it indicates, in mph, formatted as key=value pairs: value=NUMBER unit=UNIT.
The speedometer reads value=5 unit=mph
